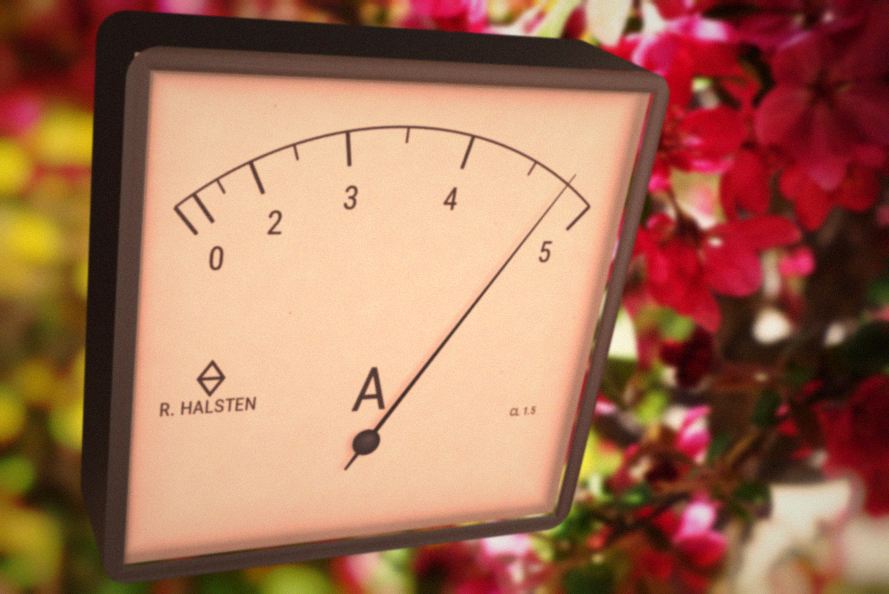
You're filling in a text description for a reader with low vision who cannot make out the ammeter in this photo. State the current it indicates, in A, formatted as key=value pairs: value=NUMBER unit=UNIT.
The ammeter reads value=4.75 unit=A
